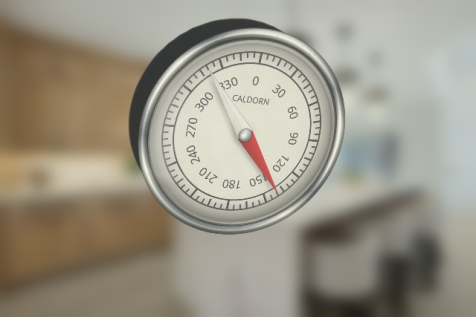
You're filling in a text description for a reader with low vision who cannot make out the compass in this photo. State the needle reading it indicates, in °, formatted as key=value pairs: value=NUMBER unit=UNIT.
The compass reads value=140 unit=°
